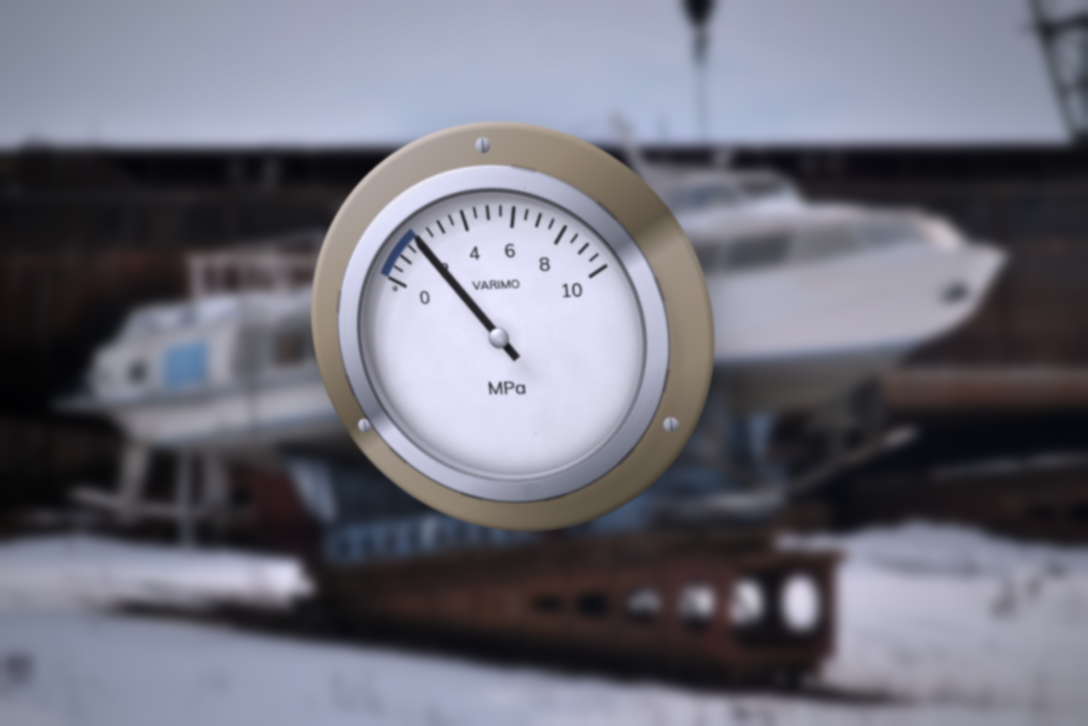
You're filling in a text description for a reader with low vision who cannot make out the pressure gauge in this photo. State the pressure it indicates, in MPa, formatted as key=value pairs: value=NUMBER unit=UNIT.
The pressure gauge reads value=2 unit=MPa
